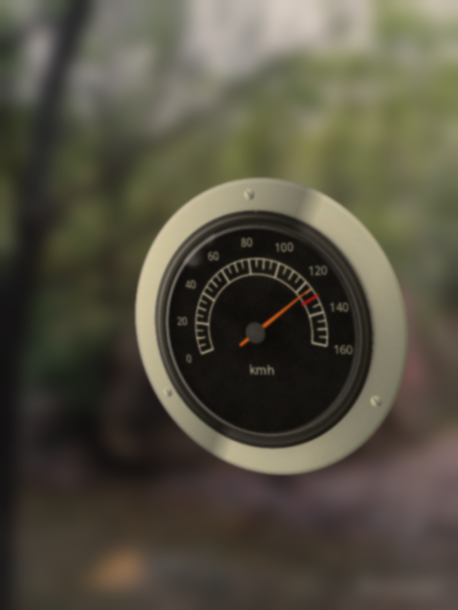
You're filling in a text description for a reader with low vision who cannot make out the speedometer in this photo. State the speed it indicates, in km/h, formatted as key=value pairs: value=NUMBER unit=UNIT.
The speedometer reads value=125 unit=km/h
